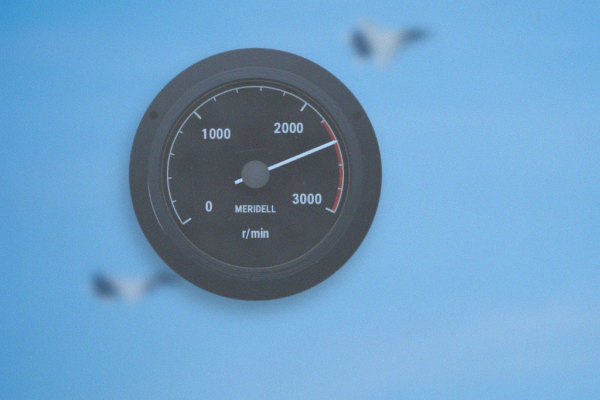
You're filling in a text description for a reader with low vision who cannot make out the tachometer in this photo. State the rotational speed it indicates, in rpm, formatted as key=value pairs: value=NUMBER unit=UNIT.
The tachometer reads value=2400 unit=rpm
